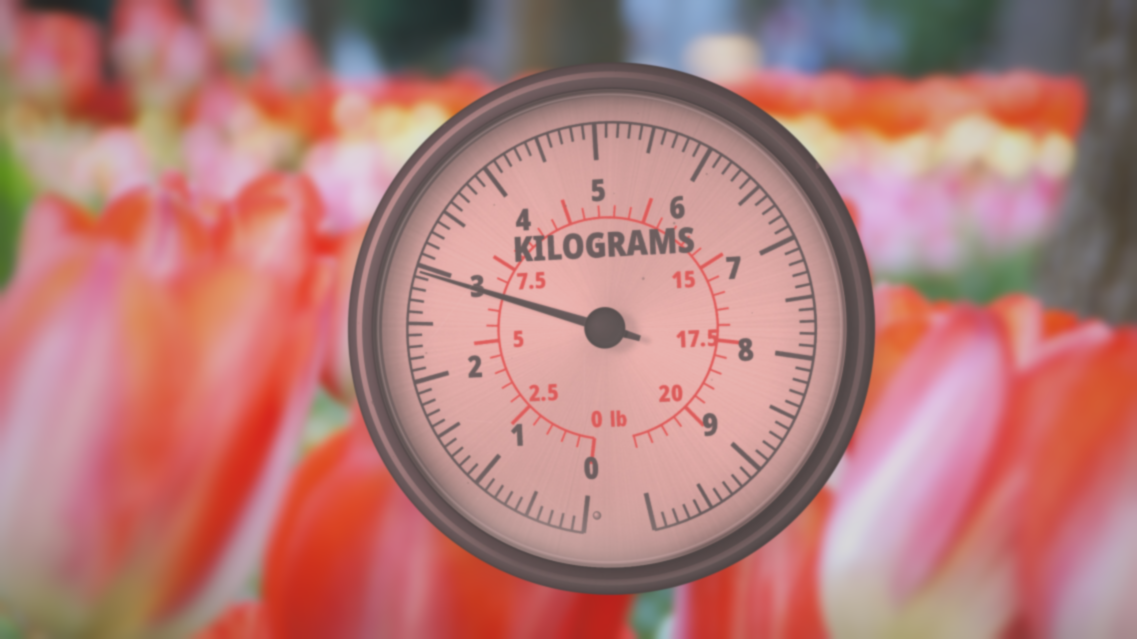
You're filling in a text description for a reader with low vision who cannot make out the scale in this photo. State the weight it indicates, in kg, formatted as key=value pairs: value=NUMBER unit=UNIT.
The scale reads value=2.95 unit=kg
